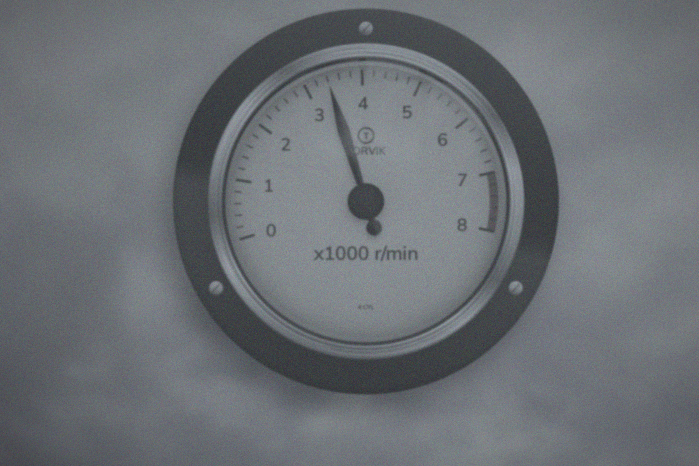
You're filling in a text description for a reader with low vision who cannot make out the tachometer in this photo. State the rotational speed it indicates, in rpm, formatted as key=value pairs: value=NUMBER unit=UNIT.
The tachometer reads value=3400 unit=rpm
